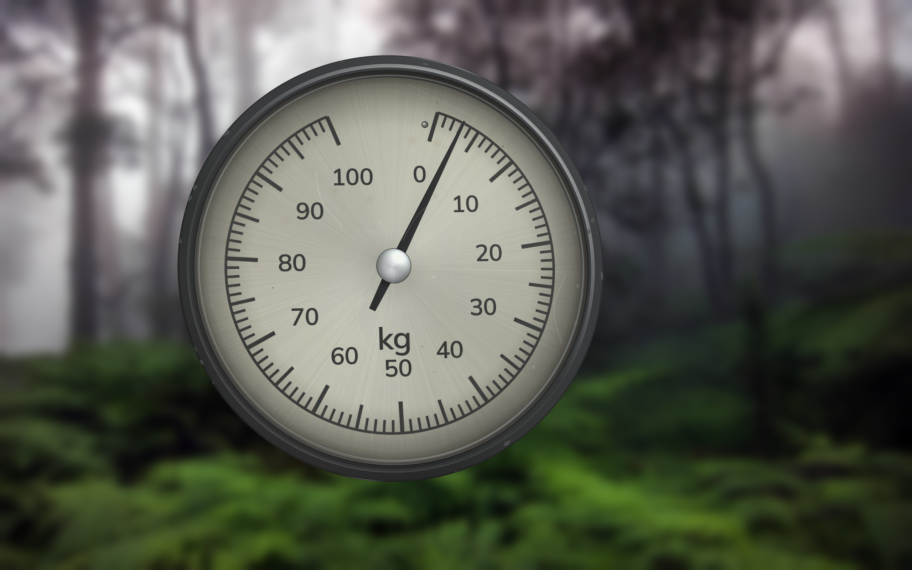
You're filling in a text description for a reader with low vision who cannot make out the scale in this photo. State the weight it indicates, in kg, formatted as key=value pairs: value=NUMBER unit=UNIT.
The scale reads value=3 unit=kg
